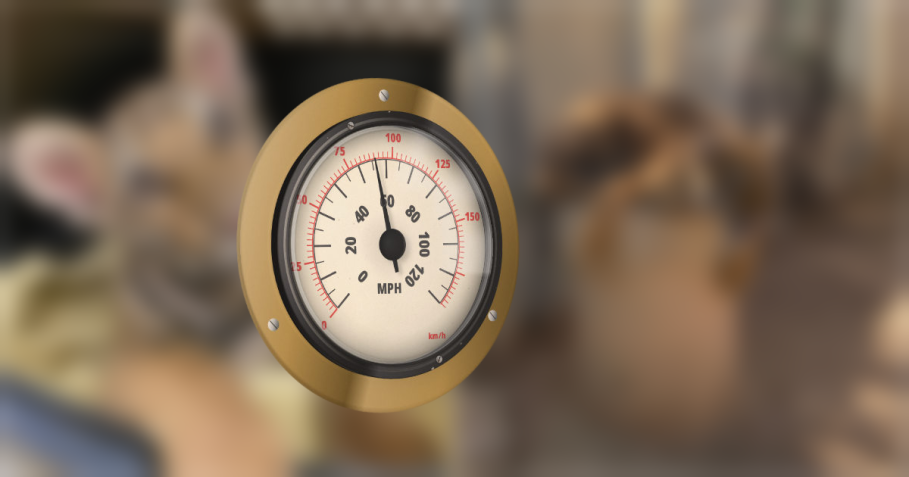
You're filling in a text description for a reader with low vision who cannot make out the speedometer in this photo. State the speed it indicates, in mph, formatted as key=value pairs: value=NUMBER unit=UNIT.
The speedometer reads value=55 unit=mph
